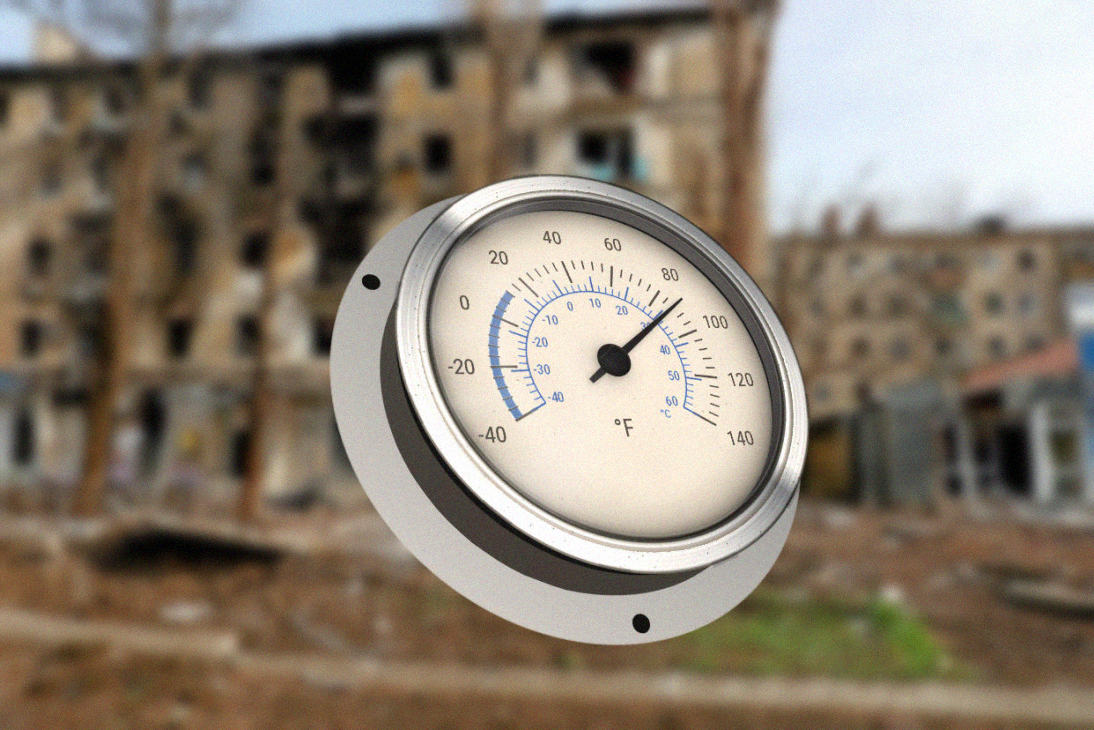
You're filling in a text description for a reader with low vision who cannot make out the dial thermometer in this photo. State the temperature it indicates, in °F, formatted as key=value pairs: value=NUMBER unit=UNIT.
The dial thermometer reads value=88 unit=°F
